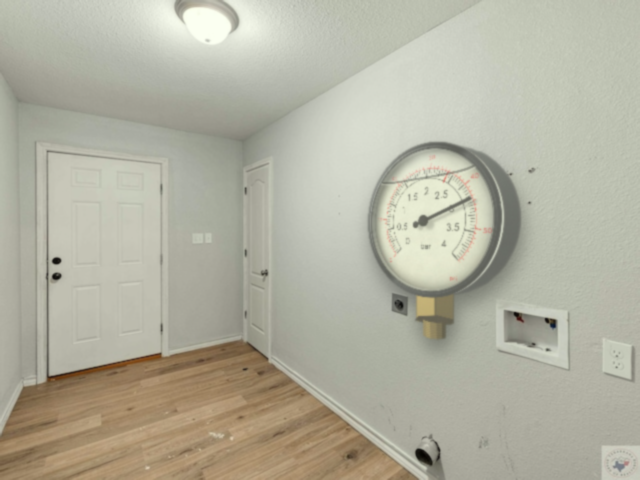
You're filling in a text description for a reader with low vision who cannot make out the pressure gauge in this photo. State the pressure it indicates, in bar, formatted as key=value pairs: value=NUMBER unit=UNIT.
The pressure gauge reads value=3 unit=bar
